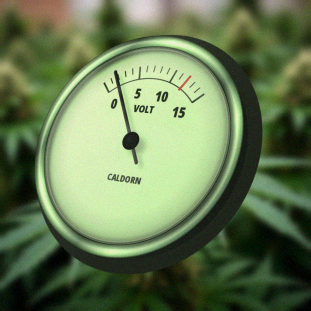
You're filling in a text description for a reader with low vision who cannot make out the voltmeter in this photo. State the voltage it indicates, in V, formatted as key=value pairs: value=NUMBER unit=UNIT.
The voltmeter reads value=2 unit=V
